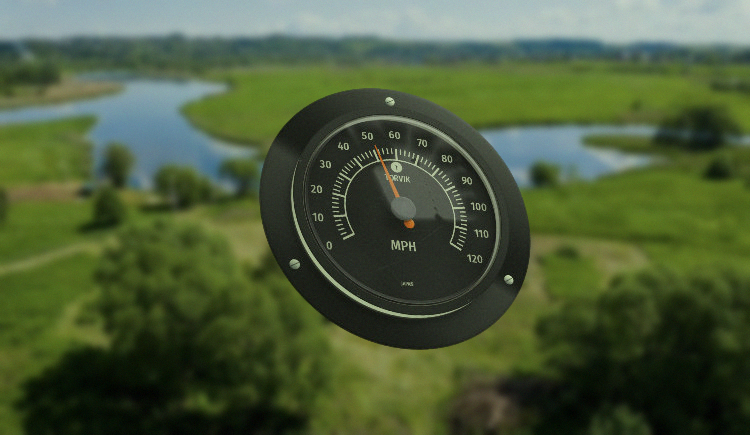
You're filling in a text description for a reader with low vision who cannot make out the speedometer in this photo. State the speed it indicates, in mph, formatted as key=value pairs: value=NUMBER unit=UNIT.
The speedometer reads value=50 unit=mph
